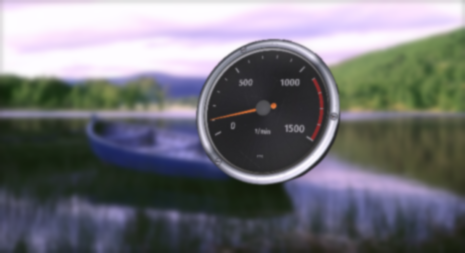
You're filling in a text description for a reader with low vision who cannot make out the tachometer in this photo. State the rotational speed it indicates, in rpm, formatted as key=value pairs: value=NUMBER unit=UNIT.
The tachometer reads value=100 unit=rpm
